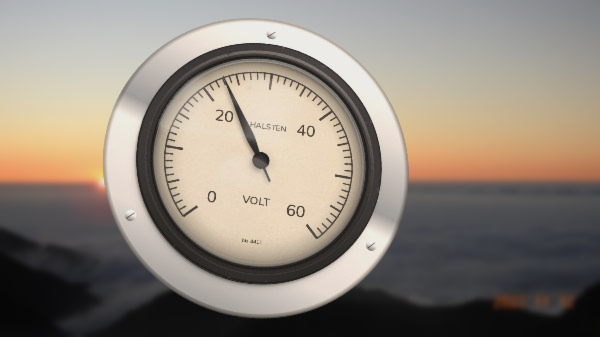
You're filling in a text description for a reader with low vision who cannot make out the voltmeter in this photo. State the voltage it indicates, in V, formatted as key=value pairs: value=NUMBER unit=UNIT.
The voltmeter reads value=23 unit=V
